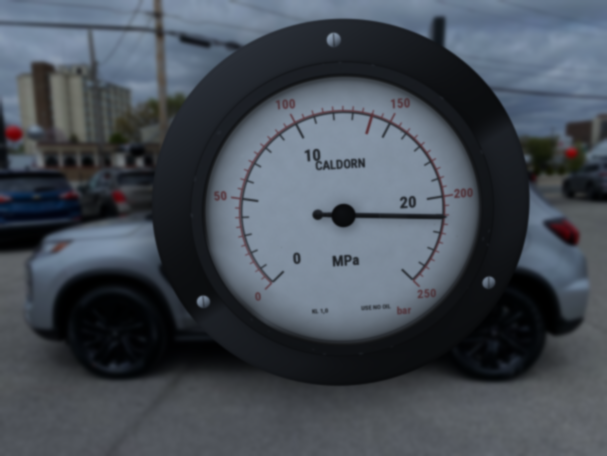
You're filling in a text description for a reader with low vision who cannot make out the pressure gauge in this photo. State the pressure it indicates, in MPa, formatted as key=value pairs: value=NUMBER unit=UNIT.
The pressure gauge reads value=21 unit=MPa
